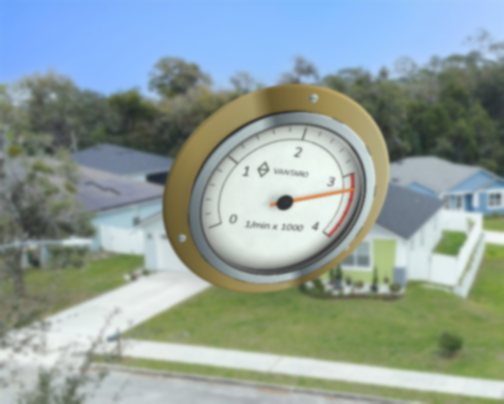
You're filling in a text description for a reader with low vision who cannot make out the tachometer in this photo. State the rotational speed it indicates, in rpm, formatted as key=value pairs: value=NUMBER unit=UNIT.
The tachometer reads value=3200 unit=rpm
